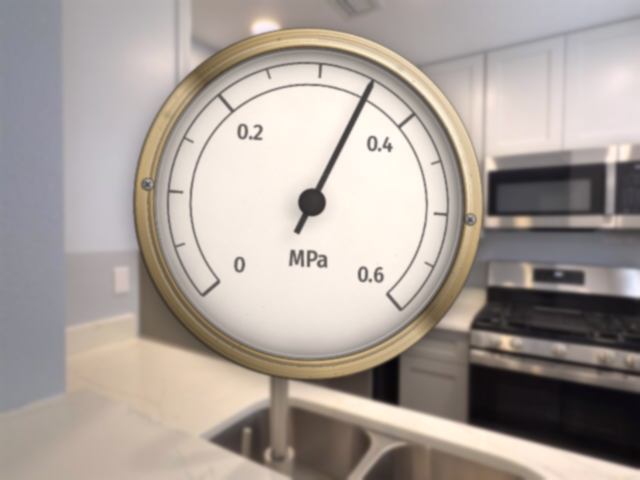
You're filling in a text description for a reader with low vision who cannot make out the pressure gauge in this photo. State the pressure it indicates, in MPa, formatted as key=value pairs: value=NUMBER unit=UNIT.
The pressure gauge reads value=0.35 unit=MPa
